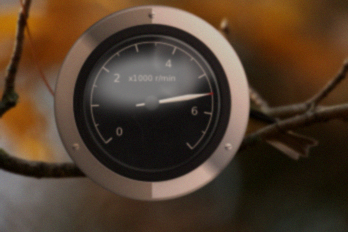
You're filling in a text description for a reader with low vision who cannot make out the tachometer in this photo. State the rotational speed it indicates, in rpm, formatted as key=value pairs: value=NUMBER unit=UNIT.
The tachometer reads value=5500 unit=rpm
